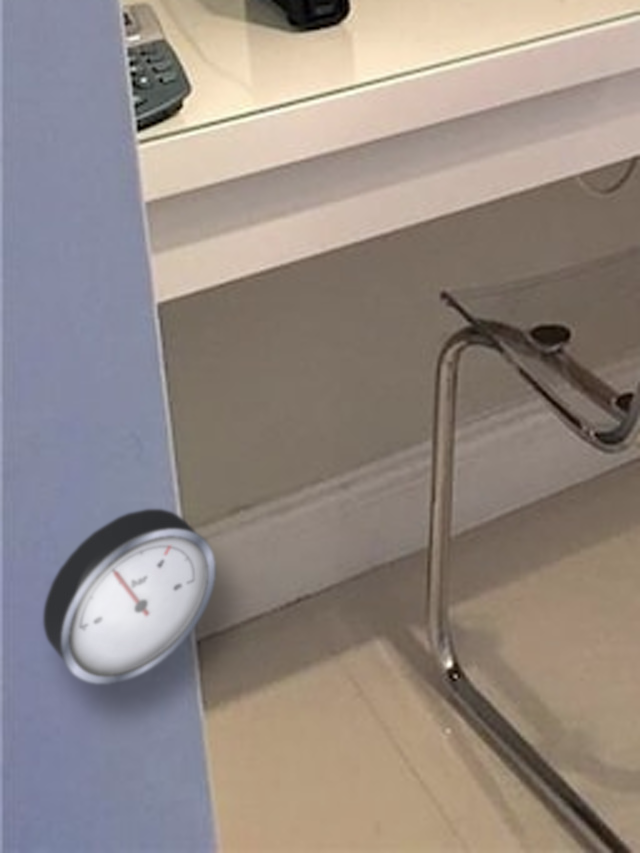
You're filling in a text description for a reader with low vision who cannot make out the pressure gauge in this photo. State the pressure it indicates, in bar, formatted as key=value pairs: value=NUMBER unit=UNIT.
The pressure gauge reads value=2 unit=bar
